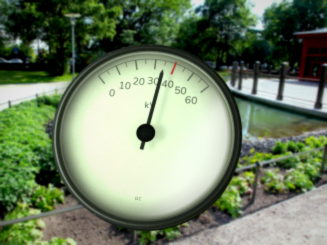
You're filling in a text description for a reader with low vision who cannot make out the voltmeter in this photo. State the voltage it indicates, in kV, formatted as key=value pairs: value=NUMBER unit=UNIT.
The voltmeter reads value=35 unit=kV
